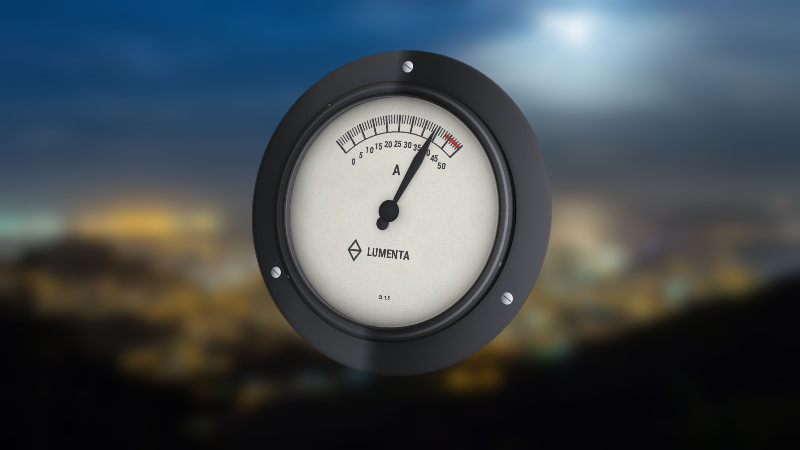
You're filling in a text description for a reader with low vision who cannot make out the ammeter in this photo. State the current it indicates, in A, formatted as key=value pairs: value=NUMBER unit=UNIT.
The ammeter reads value=40 unit=A
